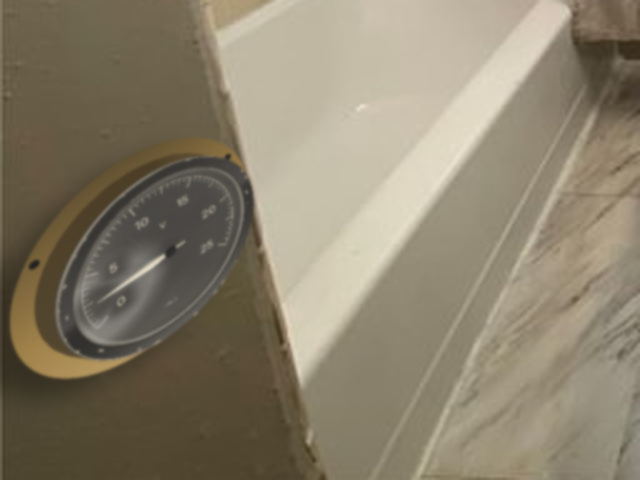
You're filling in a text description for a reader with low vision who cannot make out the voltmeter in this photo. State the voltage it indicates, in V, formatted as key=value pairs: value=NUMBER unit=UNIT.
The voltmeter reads value=2.5 unit=V
